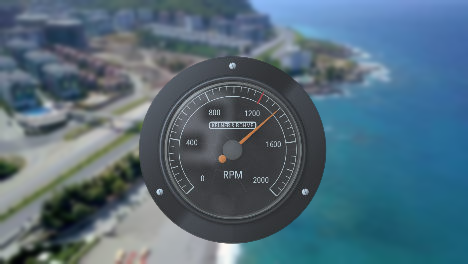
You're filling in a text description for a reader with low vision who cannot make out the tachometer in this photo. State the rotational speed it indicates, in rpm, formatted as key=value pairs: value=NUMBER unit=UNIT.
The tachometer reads value=1350 unit=rpm
